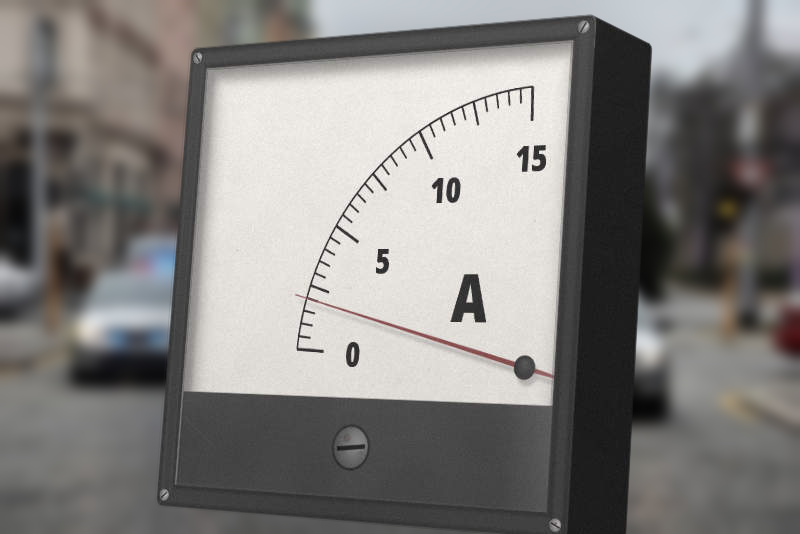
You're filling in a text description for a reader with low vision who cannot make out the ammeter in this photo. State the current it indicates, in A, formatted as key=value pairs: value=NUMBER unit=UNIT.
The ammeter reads value=2 unit=A
